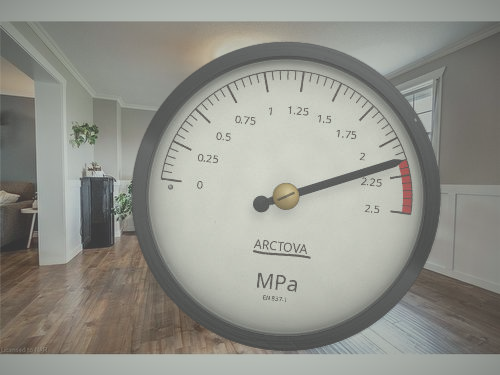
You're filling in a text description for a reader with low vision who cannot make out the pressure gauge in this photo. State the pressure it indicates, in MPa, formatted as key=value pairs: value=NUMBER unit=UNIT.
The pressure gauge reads value=2.15 unit=MPa
